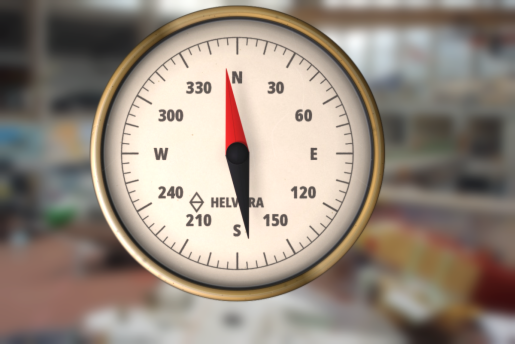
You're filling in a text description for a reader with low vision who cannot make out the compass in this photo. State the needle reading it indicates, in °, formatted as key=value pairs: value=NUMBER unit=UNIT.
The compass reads value=352.5 unit=°
